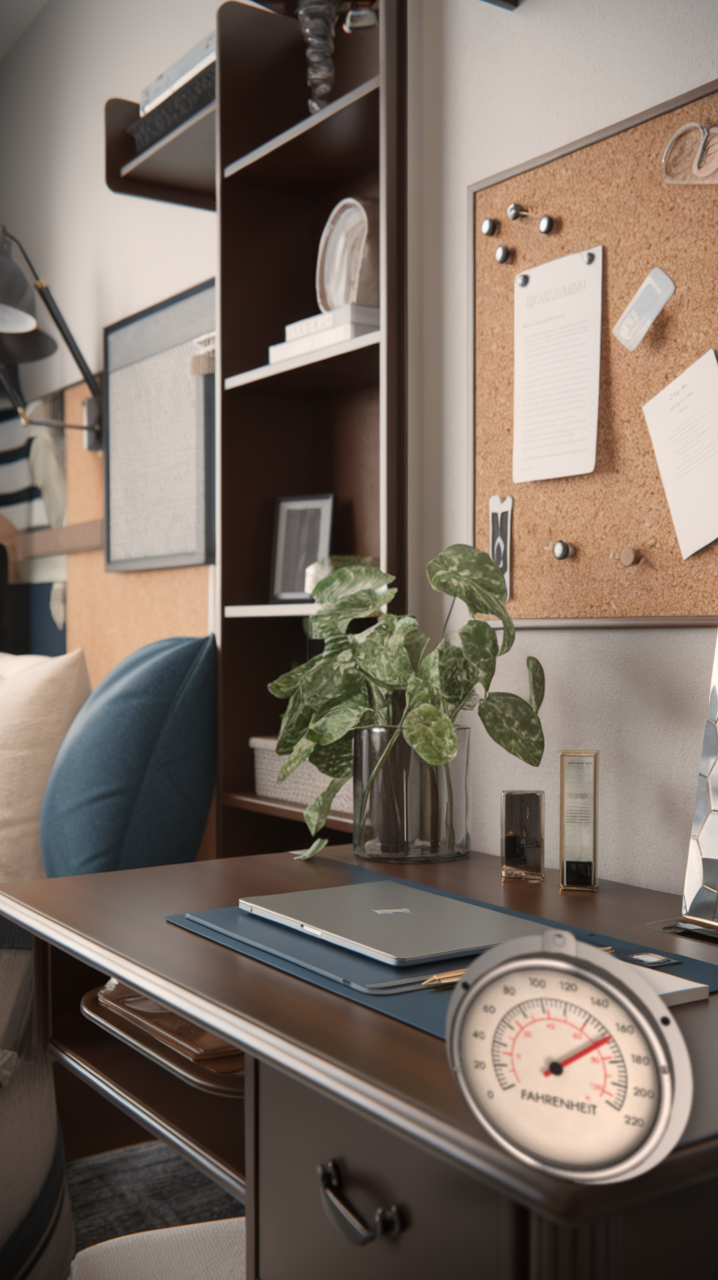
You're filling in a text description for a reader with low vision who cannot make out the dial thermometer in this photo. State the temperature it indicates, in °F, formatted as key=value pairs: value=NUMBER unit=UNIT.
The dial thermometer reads value=160 unit=°F
